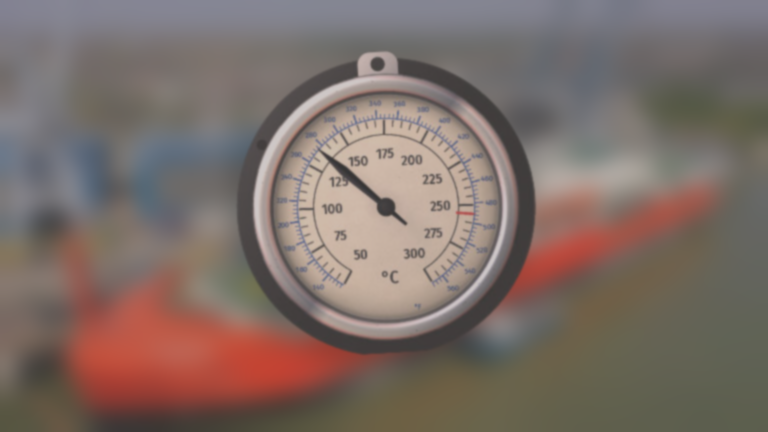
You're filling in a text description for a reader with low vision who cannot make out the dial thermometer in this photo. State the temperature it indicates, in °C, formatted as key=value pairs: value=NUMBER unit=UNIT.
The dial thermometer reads value=135 unit=°C
